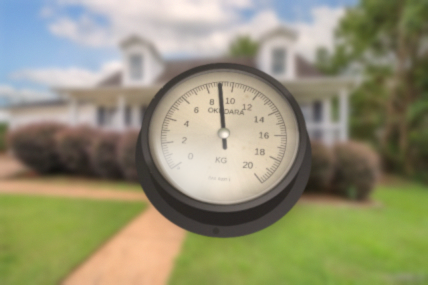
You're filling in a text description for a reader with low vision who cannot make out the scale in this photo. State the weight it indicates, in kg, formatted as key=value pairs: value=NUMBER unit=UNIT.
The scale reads value=9 unit=kg
